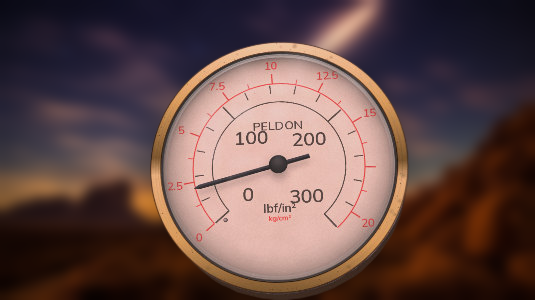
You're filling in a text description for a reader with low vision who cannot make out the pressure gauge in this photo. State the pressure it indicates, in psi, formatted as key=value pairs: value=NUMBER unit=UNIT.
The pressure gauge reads value=30 unit=psi
